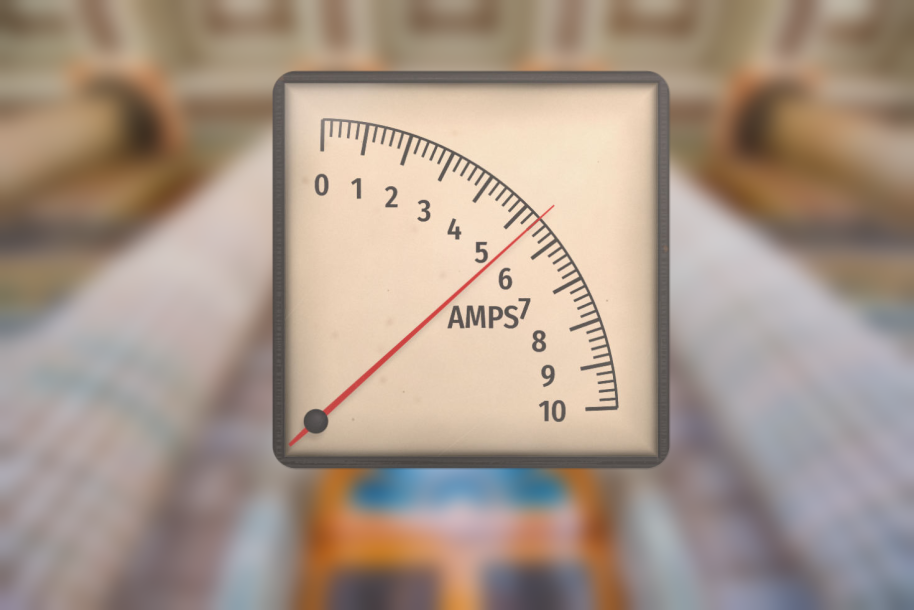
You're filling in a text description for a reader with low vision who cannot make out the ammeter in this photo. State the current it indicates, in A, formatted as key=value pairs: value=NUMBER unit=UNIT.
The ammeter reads value=5.4 unit=A
